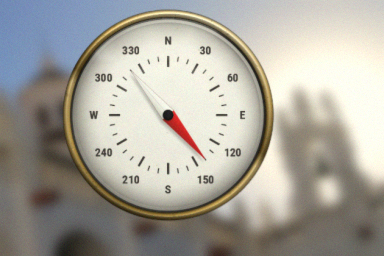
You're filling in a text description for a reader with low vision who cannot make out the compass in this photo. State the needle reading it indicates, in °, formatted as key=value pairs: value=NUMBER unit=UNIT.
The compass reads value=140 unit=°
